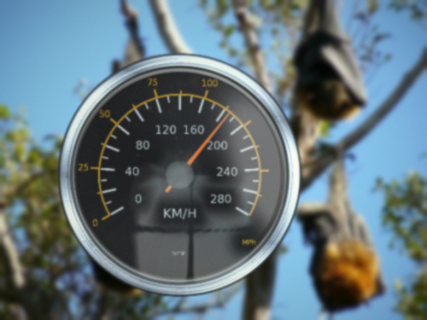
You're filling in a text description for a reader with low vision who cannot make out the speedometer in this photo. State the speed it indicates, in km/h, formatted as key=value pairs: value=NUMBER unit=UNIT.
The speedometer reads value=185 unit=km/h
